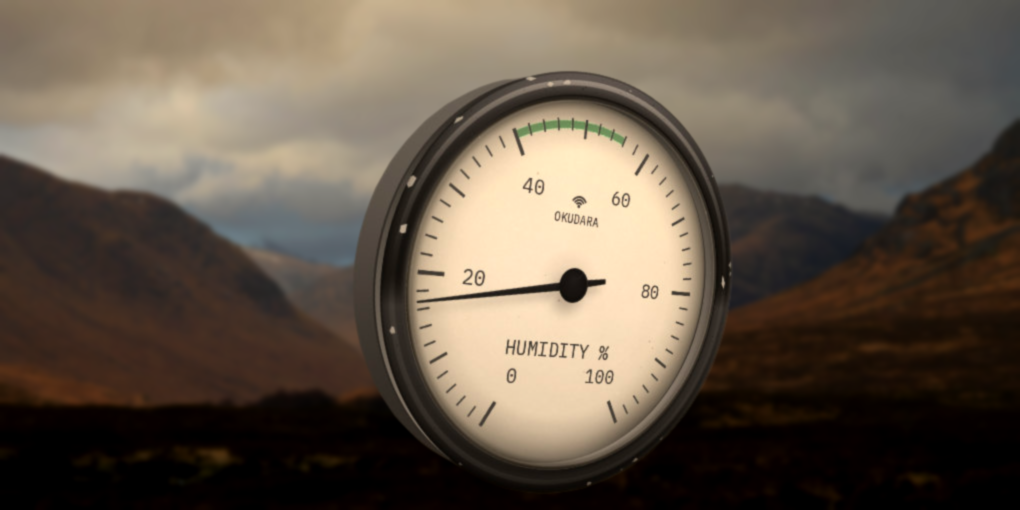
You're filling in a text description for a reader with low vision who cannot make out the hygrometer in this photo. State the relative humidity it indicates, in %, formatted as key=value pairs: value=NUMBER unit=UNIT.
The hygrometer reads value=17 unit=%
